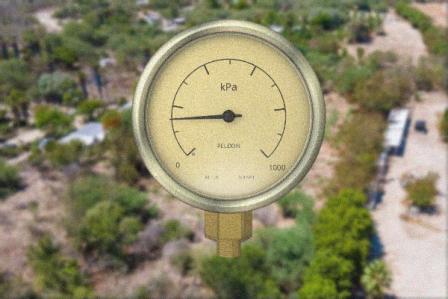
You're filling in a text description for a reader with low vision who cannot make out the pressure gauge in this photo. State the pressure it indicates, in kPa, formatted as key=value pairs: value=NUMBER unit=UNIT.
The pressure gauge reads value=150 unit=kPa
